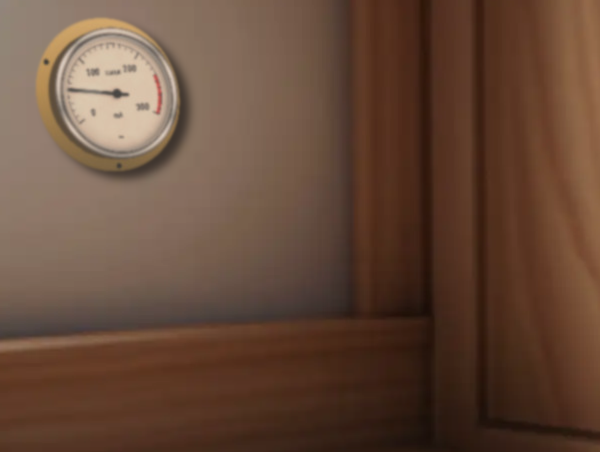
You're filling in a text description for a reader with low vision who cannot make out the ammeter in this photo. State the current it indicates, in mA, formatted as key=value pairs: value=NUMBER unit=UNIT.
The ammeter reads value=50 unit=mA
